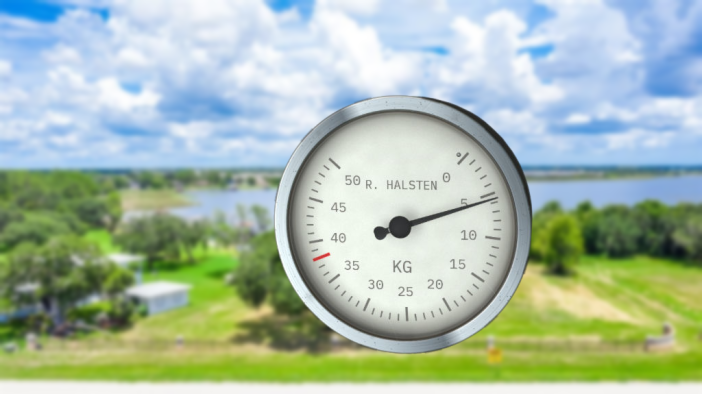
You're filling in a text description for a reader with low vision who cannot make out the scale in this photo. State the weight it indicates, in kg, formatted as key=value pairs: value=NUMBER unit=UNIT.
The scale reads value=5.5 unit=kg
